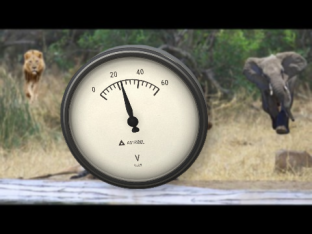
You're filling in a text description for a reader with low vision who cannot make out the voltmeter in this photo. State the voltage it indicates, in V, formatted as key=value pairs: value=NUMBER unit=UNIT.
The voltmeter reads value=24 unit=V
